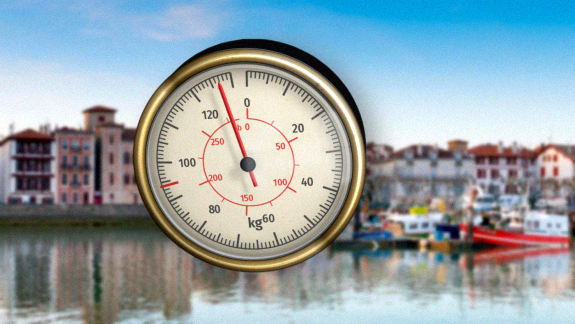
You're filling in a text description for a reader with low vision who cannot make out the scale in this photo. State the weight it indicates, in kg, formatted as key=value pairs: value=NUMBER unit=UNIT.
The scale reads value=127 unit=kg
